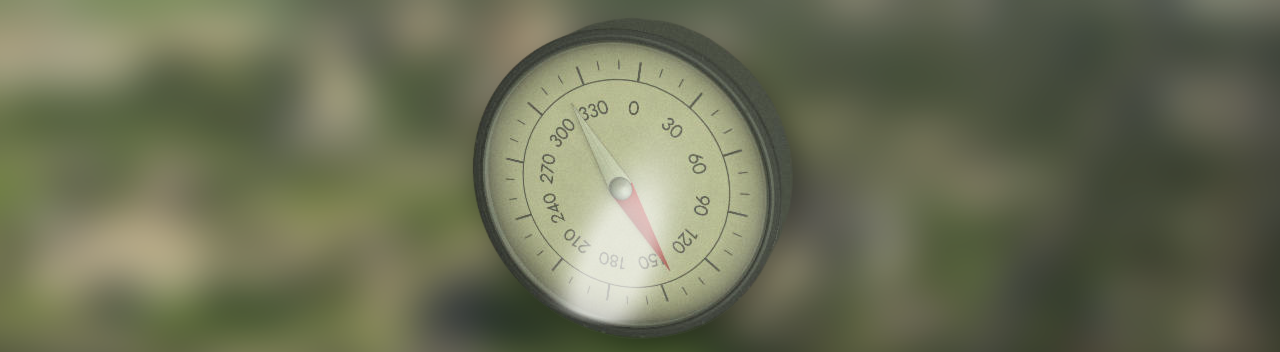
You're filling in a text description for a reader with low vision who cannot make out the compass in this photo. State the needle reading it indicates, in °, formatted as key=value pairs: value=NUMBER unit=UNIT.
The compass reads value=140 unit=°
